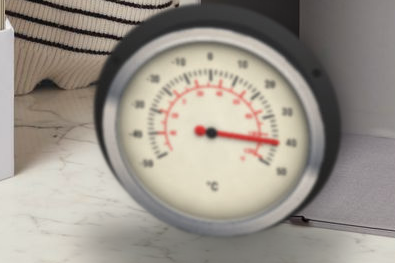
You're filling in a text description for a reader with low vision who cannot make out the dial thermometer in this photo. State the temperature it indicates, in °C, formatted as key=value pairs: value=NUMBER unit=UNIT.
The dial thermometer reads value=40 unit=°C
